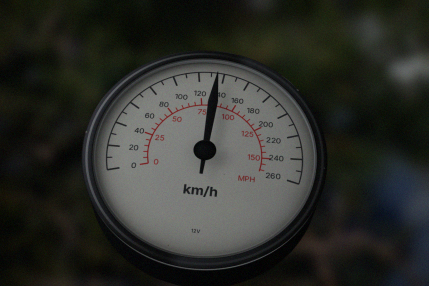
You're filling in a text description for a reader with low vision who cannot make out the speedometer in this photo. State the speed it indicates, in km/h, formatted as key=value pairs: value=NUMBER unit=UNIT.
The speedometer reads value=135 unit=km/h
